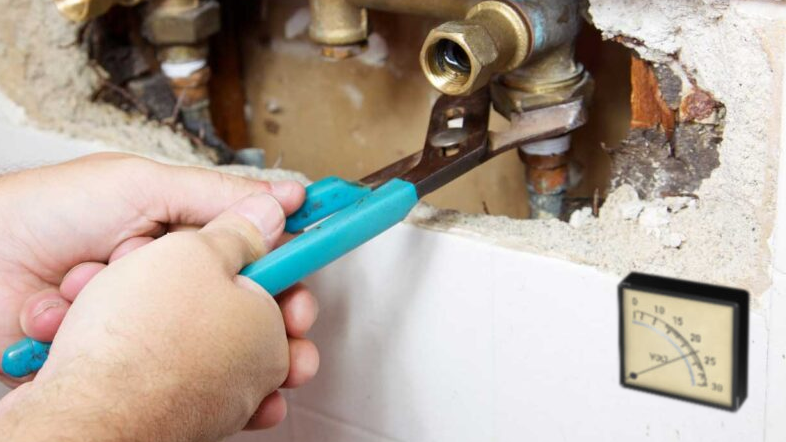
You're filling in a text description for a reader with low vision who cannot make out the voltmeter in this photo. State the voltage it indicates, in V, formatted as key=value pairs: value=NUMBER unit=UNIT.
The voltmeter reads value=22.5 unit=V
